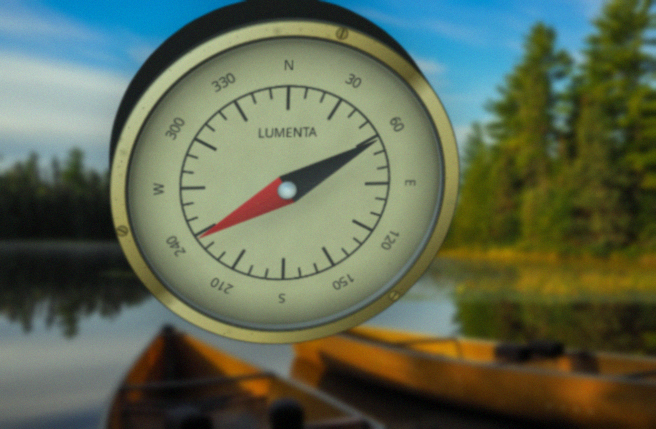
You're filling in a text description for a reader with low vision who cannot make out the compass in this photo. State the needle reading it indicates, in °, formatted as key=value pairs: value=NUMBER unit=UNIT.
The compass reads value=240 unit=°
